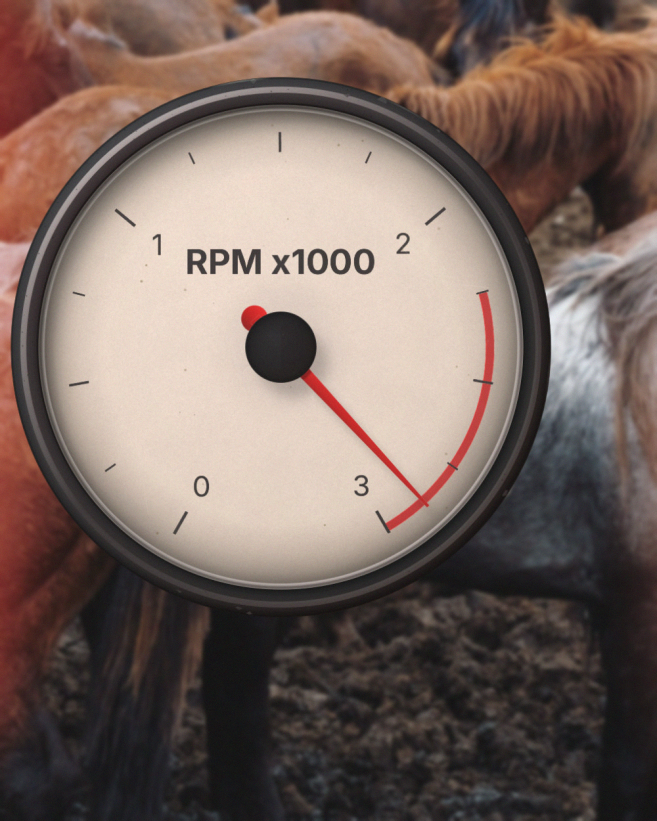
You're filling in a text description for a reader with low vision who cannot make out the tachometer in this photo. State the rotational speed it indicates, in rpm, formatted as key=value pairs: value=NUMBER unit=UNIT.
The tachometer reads value=2875 unit=rpm
